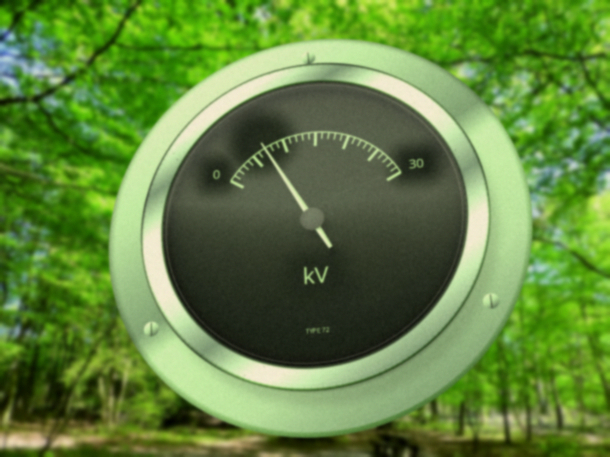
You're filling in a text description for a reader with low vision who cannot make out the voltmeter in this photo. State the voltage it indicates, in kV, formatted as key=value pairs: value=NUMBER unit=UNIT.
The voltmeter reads value=7 unit=kV
